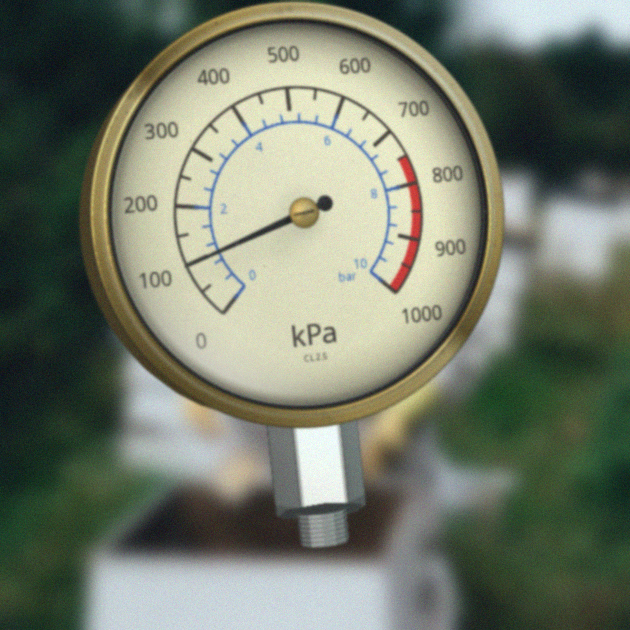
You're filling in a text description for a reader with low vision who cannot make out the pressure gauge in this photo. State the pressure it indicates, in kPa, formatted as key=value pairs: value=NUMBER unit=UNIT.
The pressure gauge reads value=100 unit=kPa
